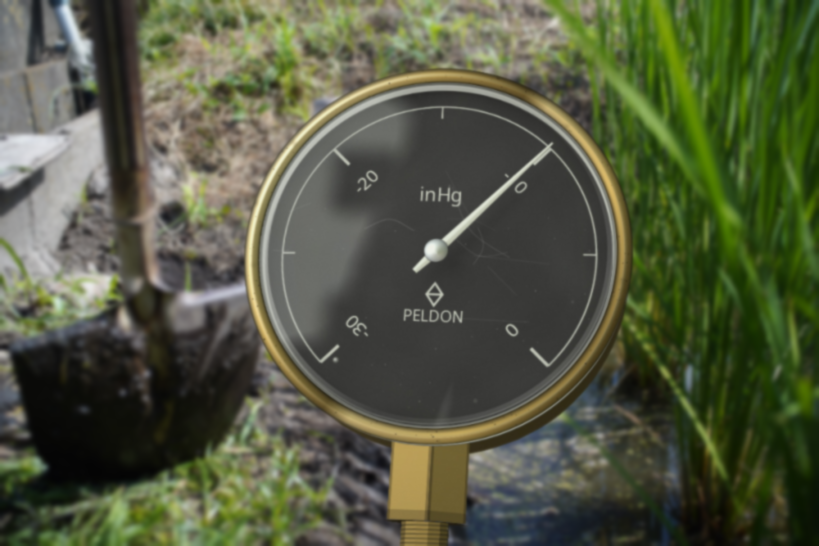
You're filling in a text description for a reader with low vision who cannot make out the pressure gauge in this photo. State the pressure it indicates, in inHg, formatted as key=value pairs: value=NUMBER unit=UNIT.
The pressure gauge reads value=-10 unit=inHg
